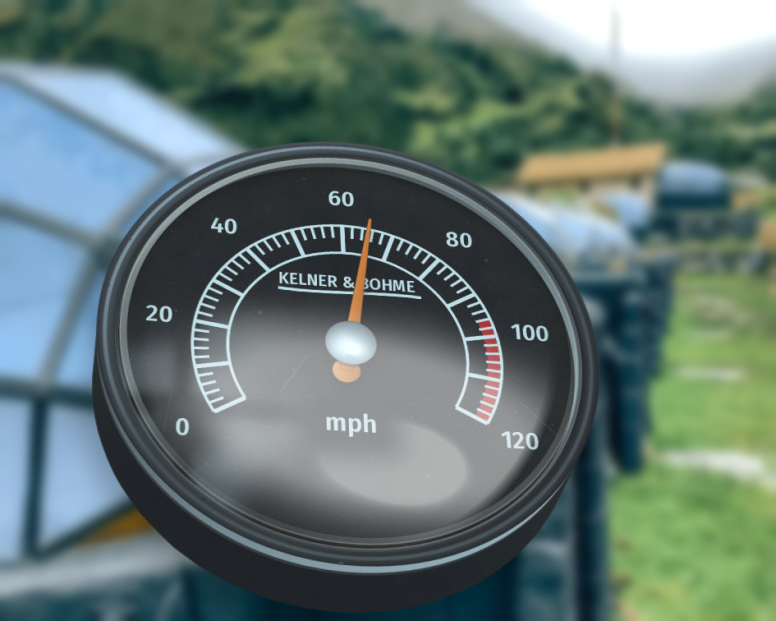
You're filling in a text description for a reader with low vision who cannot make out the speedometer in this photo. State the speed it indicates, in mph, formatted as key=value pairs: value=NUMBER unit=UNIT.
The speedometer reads value=65 unit=mph
